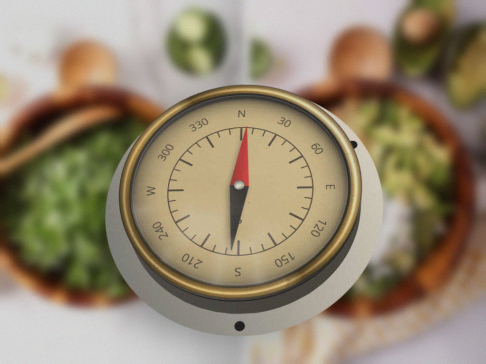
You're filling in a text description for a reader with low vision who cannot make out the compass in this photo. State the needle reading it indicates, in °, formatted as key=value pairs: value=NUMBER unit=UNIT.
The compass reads value=5 unit=°
